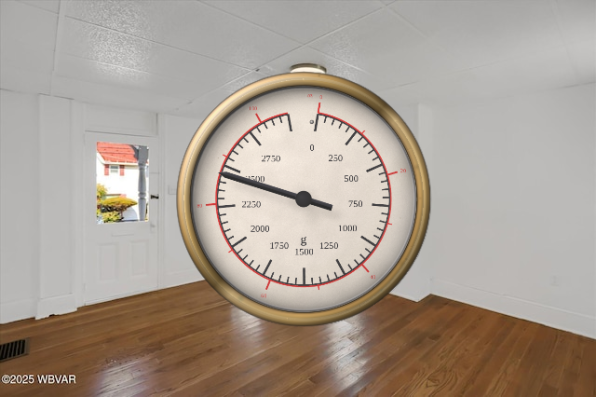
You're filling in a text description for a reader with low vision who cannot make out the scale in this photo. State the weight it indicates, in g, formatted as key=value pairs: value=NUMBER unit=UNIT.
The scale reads value=2450 unit=g
